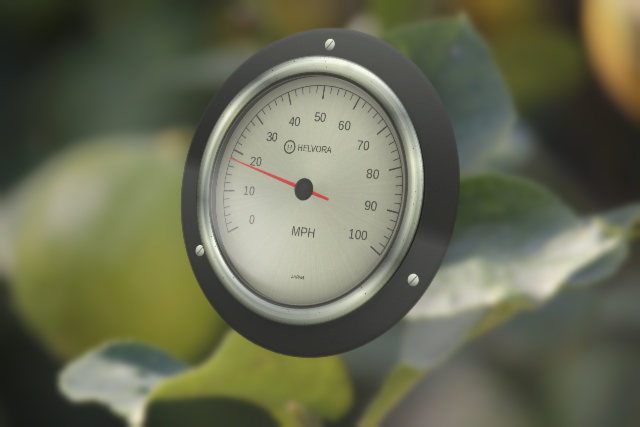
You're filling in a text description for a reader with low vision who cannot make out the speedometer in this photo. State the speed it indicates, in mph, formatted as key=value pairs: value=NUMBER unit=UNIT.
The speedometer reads value=18 unit=mph
